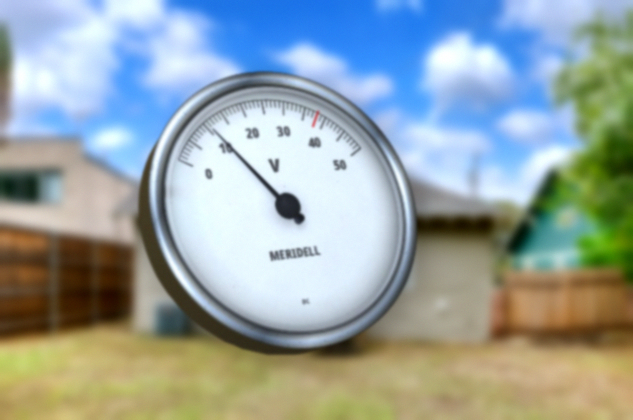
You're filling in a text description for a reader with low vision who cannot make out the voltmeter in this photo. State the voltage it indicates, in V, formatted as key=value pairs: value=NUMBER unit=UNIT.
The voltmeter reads value=10 unit=V
